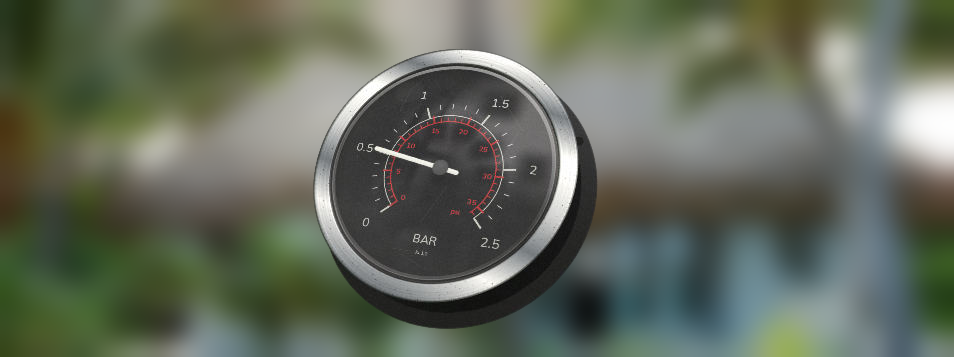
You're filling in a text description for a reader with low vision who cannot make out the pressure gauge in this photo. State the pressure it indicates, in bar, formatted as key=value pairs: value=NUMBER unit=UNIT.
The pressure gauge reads value=0.5 unit=bar
